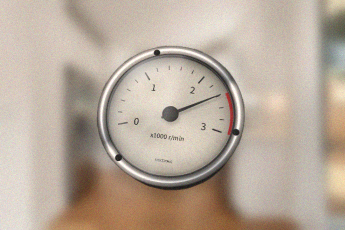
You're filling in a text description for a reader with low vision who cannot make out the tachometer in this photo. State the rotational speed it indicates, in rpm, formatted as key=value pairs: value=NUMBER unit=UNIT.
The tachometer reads value=2400 unit=rpm
